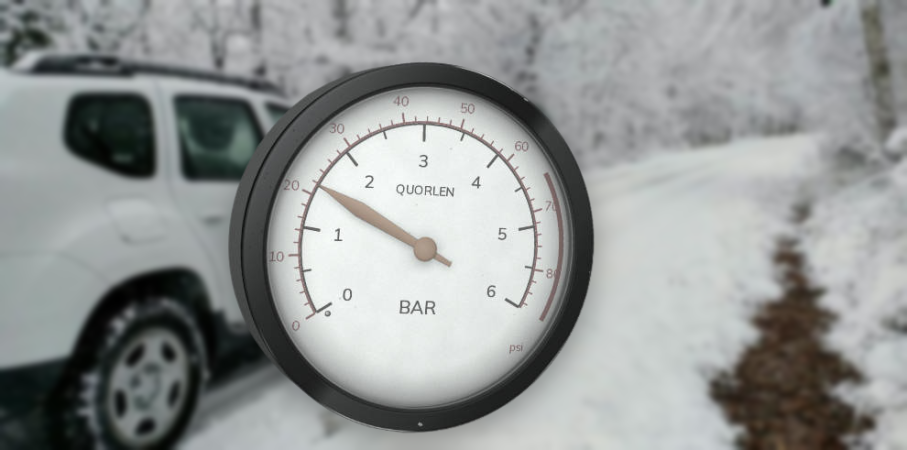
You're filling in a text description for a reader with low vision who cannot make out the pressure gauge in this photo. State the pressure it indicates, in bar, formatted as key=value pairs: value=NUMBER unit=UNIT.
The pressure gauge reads value=1.5 unit=bar
